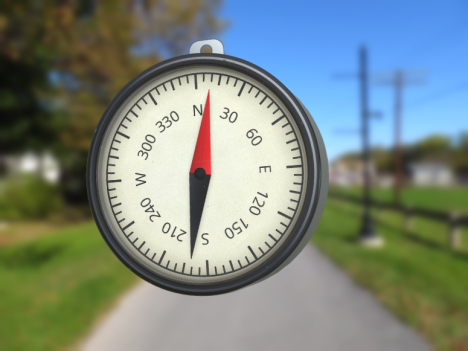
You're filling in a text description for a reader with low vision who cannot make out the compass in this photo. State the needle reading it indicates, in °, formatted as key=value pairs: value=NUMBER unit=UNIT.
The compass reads value=10 unit=°
